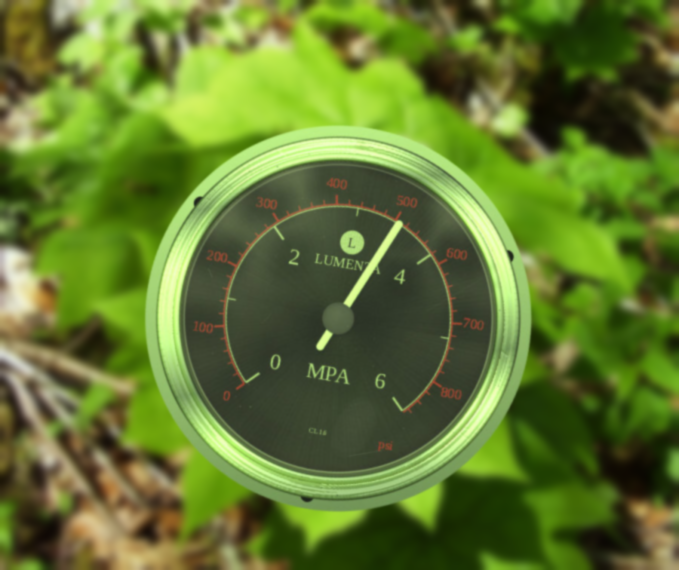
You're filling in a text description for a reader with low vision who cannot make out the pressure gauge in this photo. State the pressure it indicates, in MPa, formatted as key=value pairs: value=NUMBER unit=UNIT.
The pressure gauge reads value=3.5 unit=MPa
